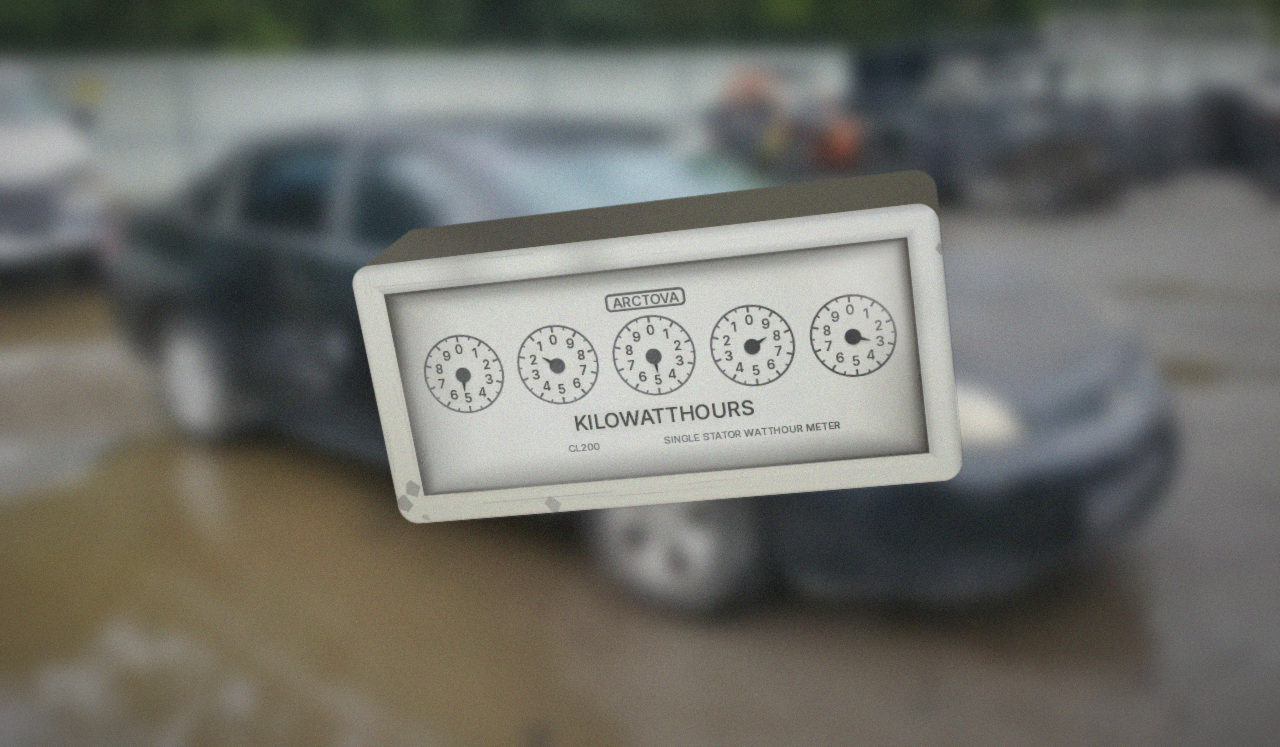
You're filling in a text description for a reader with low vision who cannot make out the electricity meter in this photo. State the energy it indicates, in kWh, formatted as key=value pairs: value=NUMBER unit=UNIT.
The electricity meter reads value=51483 unit=kWh
